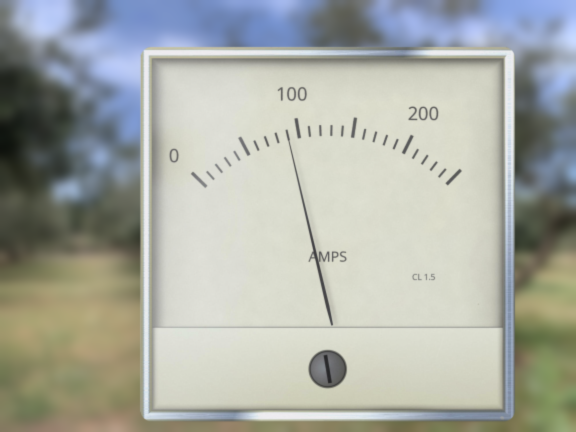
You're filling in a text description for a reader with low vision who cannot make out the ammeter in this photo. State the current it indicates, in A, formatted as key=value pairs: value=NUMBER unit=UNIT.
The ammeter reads value=90 unit=A
